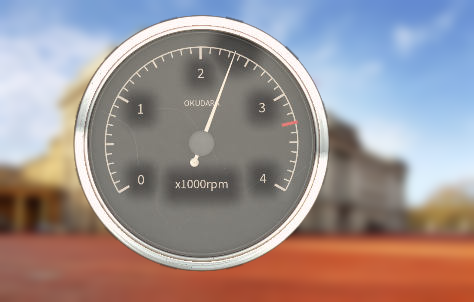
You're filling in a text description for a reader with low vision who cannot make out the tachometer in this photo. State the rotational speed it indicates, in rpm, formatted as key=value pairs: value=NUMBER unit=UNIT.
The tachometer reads value=2350 unit=rpm
